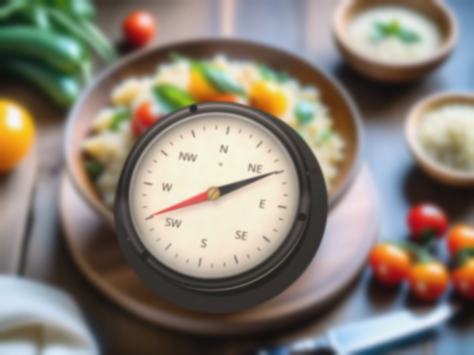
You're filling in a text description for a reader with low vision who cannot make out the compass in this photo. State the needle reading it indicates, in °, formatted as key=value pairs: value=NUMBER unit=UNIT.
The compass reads value=240 unit=°
